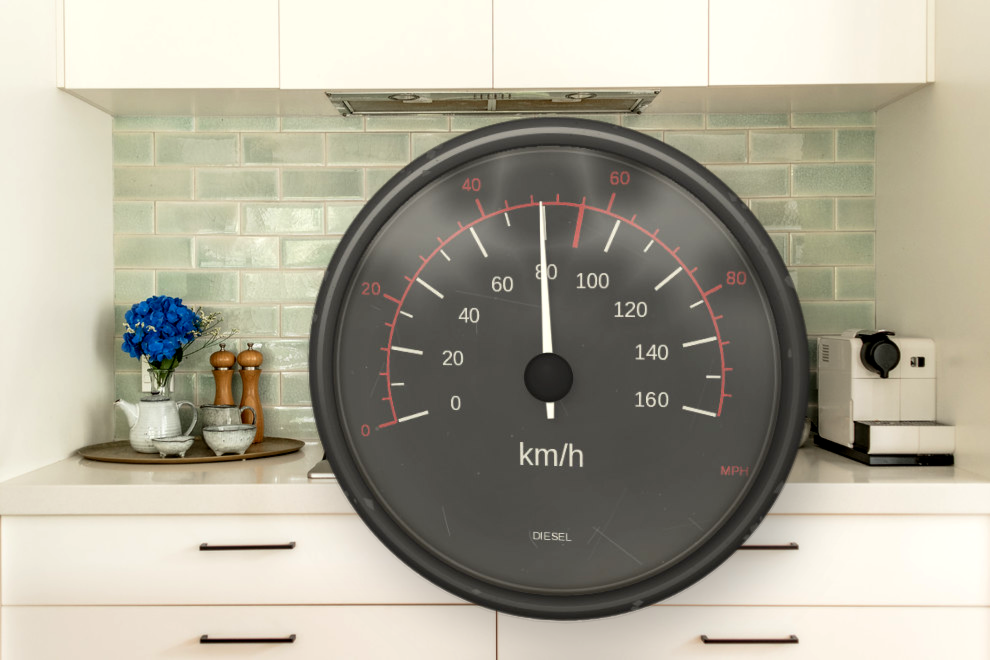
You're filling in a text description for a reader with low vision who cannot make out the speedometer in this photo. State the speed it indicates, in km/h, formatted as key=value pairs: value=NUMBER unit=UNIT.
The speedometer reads value=80 unit=km/h
